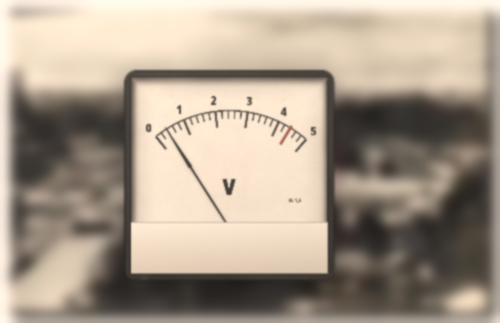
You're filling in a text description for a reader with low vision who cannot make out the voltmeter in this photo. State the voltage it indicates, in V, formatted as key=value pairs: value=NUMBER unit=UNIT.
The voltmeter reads value=0.4 unit=V
